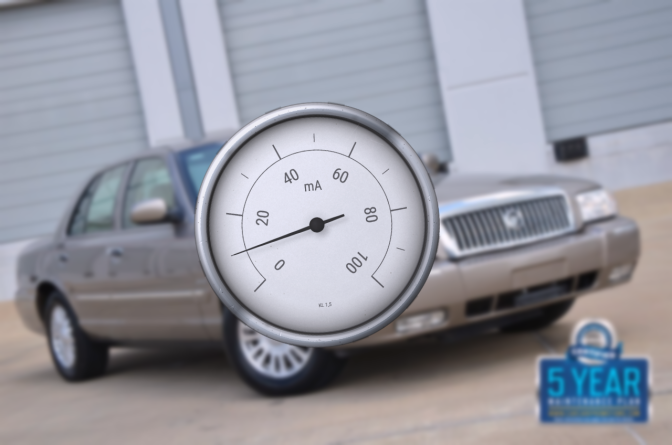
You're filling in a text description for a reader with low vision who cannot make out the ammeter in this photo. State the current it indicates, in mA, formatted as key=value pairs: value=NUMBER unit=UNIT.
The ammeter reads value=10 unit=mA
